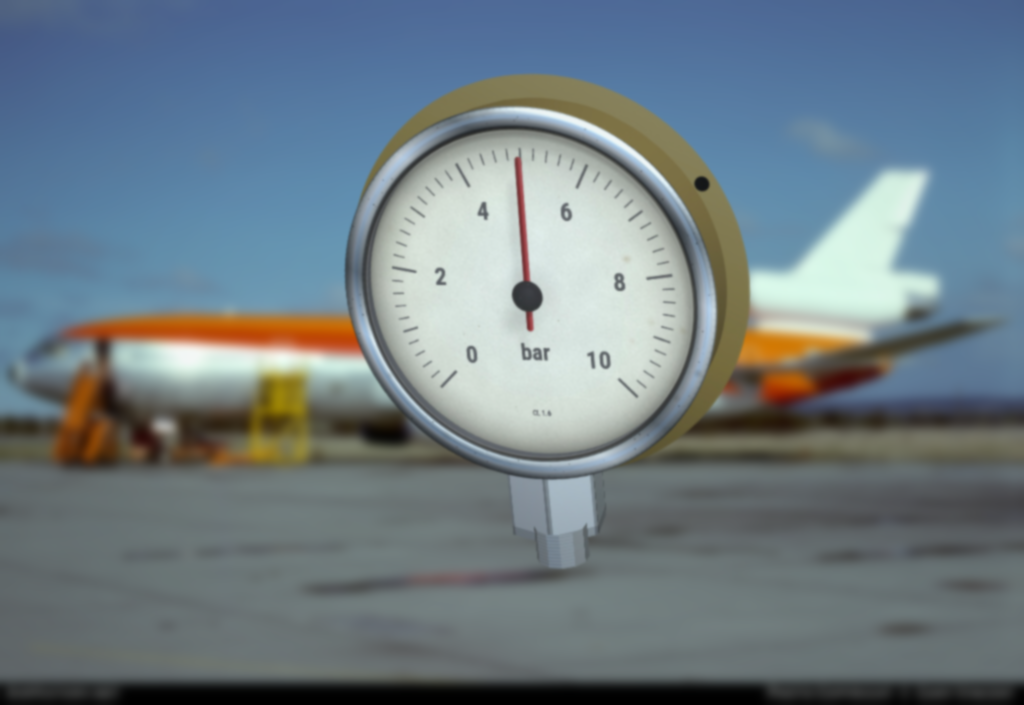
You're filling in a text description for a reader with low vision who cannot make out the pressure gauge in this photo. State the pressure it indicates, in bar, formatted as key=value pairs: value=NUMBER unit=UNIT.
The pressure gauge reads value=5 unit=bar
